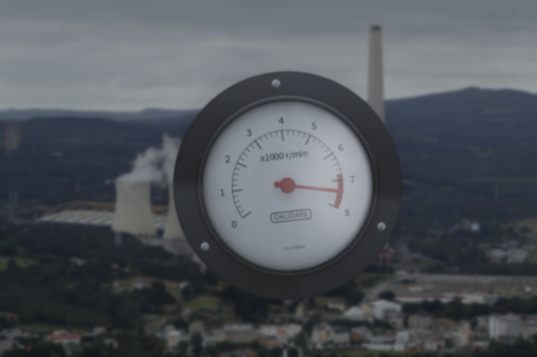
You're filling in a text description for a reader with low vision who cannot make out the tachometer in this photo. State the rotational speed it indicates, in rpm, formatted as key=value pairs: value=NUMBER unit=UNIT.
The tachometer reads value=7400 unit=rpm
